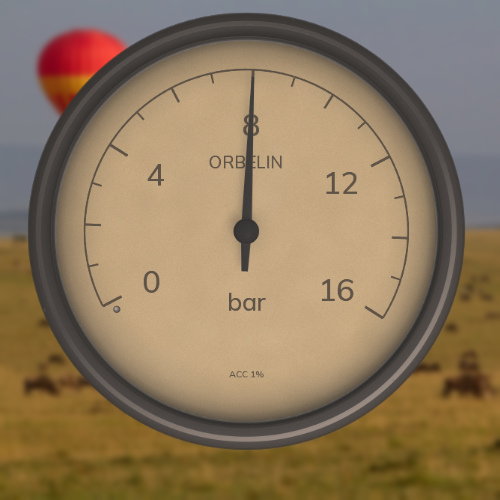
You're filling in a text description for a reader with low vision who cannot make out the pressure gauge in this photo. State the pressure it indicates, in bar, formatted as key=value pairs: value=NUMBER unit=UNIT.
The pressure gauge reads value=8 unit=bar
